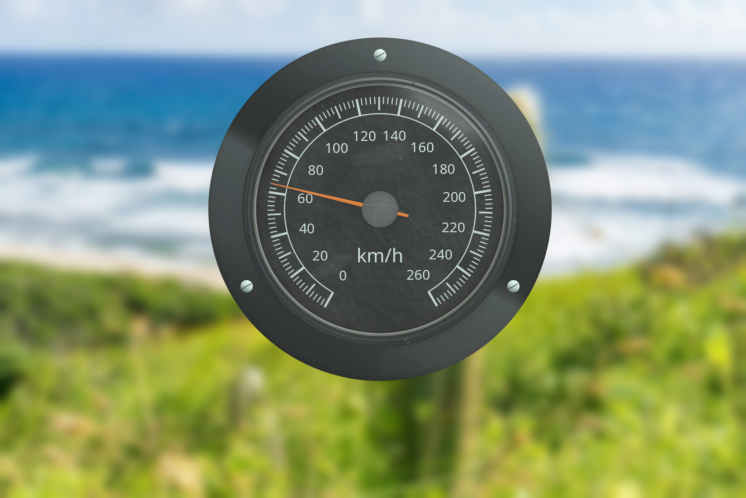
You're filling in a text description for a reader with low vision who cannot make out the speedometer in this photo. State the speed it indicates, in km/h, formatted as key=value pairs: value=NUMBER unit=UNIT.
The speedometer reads value=64 unit=km/h
